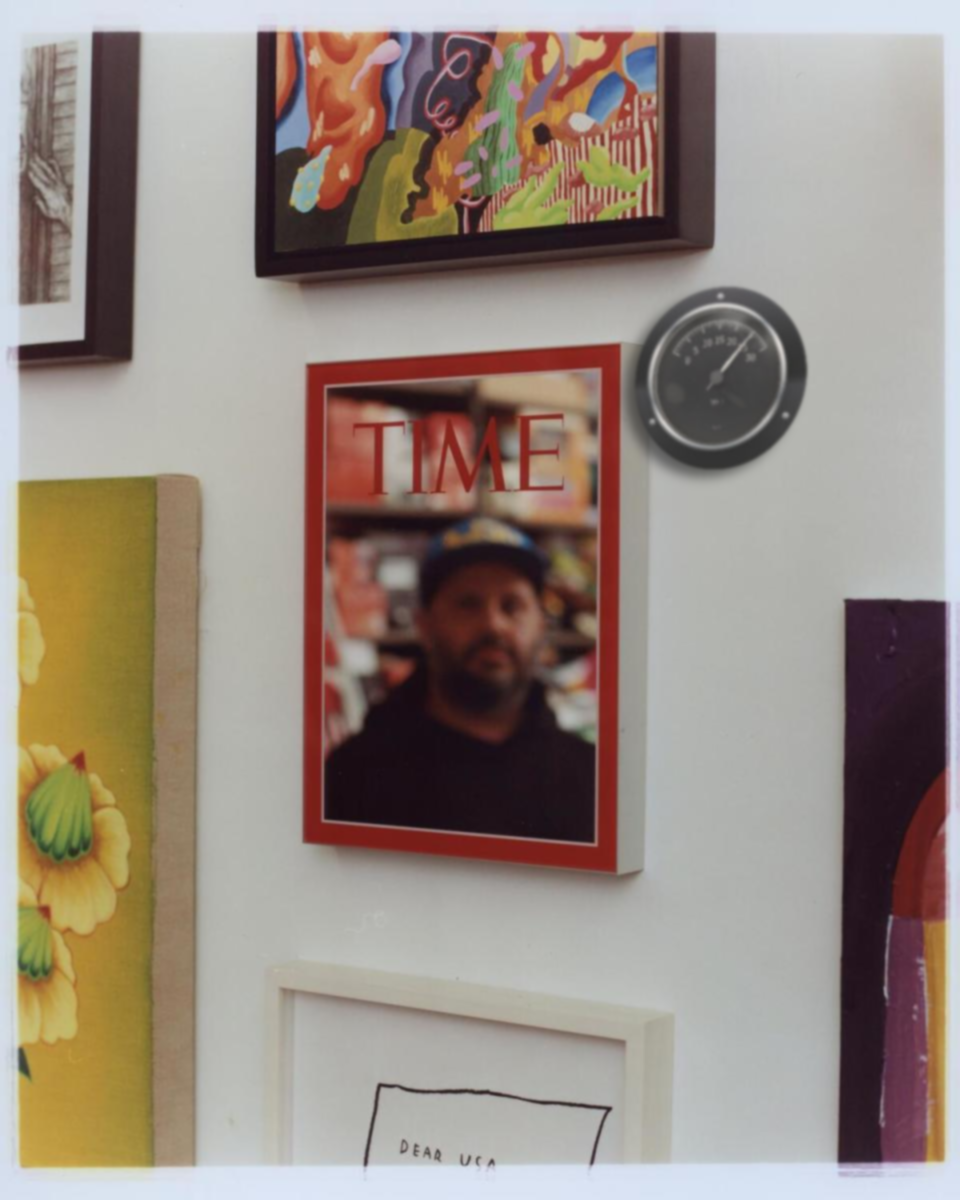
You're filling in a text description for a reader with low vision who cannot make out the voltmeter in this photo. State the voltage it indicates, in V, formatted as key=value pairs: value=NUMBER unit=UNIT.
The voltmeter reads value=25 unit=V
